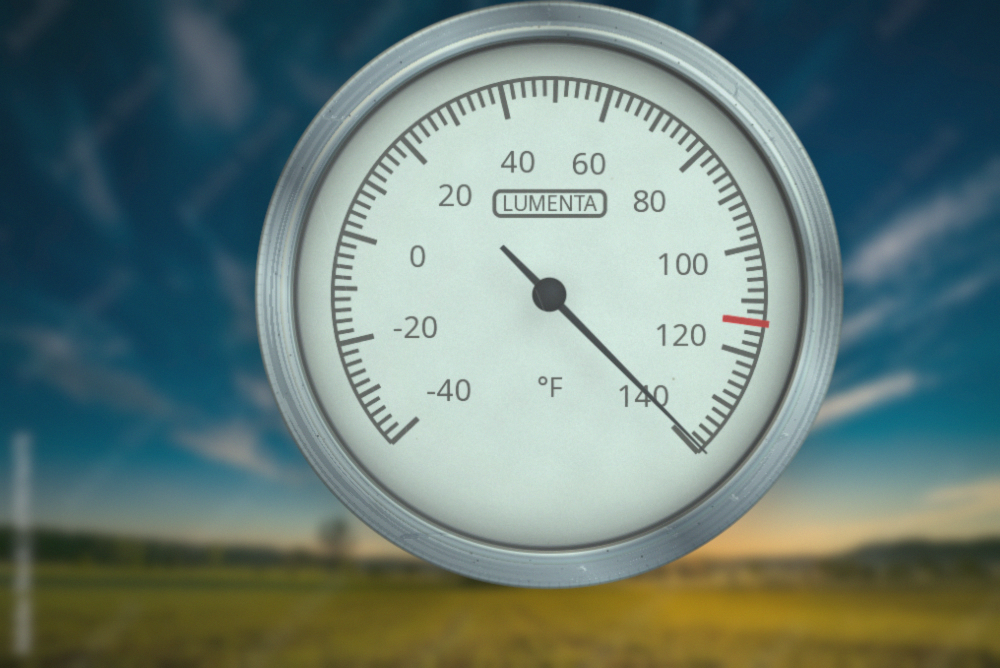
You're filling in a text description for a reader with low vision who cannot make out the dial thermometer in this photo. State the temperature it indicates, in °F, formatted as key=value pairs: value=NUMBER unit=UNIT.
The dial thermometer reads value=139 unit=°F
